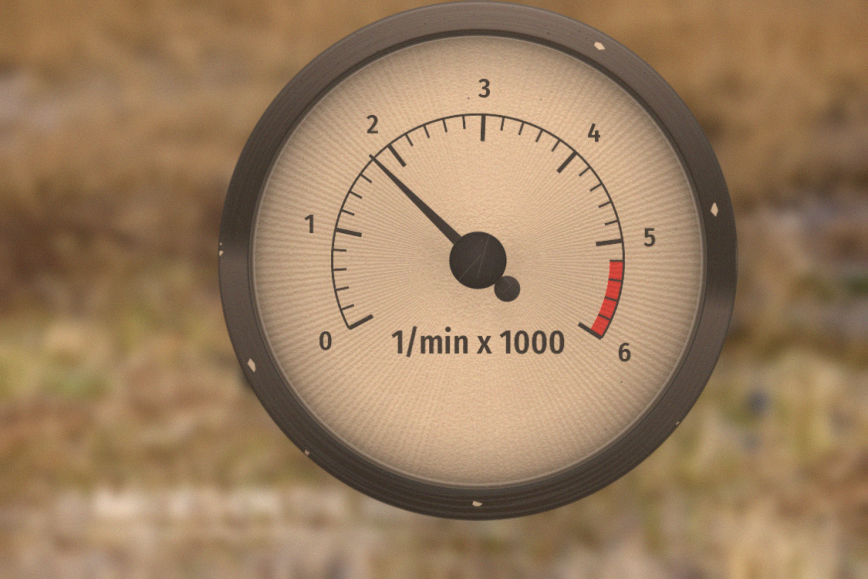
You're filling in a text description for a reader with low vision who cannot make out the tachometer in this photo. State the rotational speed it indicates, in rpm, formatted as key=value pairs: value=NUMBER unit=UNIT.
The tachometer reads value=1800 unit=rpm
